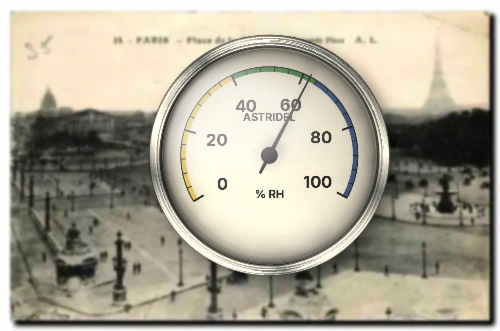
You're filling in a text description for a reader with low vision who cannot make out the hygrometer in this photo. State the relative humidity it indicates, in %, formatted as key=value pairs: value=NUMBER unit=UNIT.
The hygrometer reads value=62 unit=%
